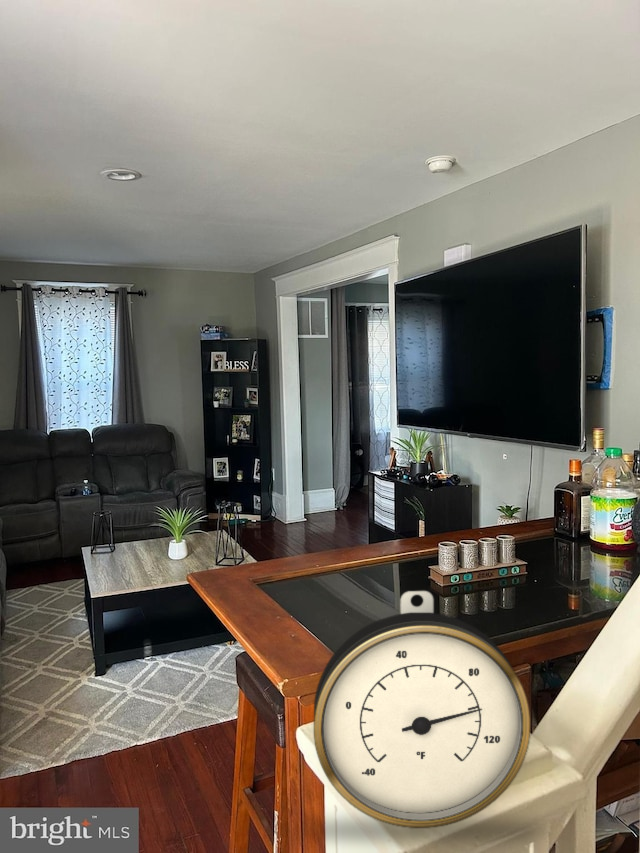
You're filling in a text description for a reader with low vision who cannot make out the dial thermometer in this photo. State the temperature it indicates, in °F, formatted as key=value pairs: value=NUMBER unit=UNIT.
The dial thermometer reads value=100 unit=°F
